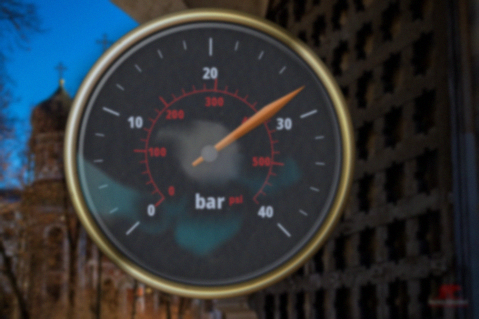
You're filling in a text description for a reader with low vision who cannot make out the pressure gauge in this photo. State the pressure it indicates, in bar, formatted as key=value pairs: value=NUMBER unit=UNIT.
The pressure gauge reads value=28 unit=bar
